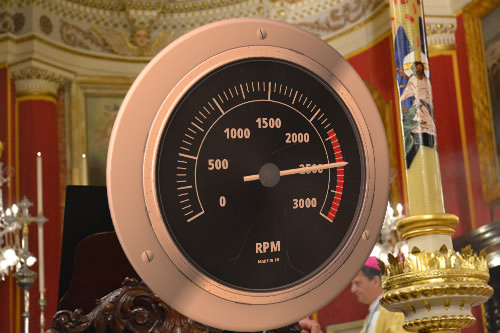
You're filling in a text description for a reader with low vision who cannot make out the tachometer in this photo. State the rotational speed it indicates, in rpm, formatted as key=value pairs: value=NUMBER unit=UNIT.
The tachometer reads value=2500 unit=rpm
